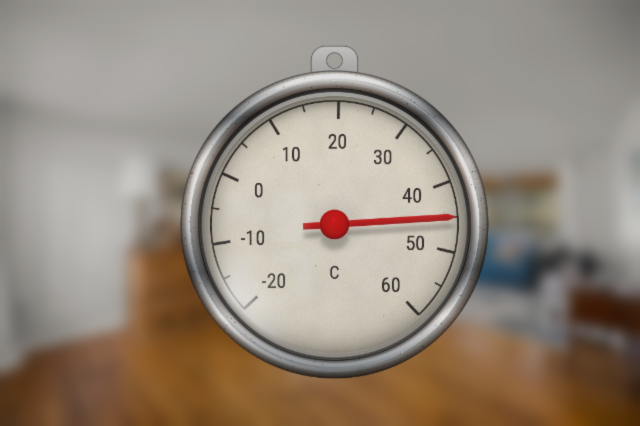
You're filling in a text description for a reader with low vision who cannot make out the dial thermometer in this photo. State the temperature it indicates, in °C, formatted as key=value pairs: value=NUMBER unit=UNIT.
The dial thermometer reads value=45 unit=°C
